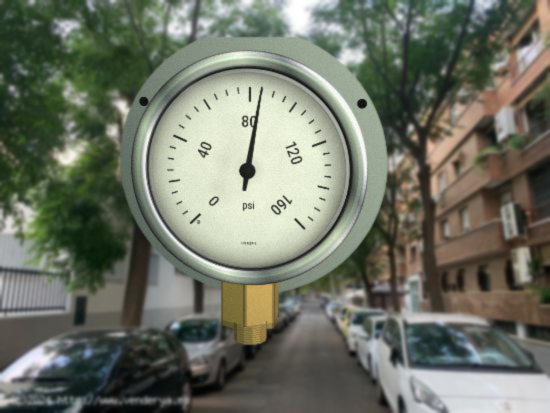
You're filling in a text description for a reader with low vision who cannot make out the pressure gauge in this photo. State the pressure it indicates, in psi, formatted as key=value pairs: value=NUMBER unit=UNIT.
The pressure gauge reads value=85 unit=psi
